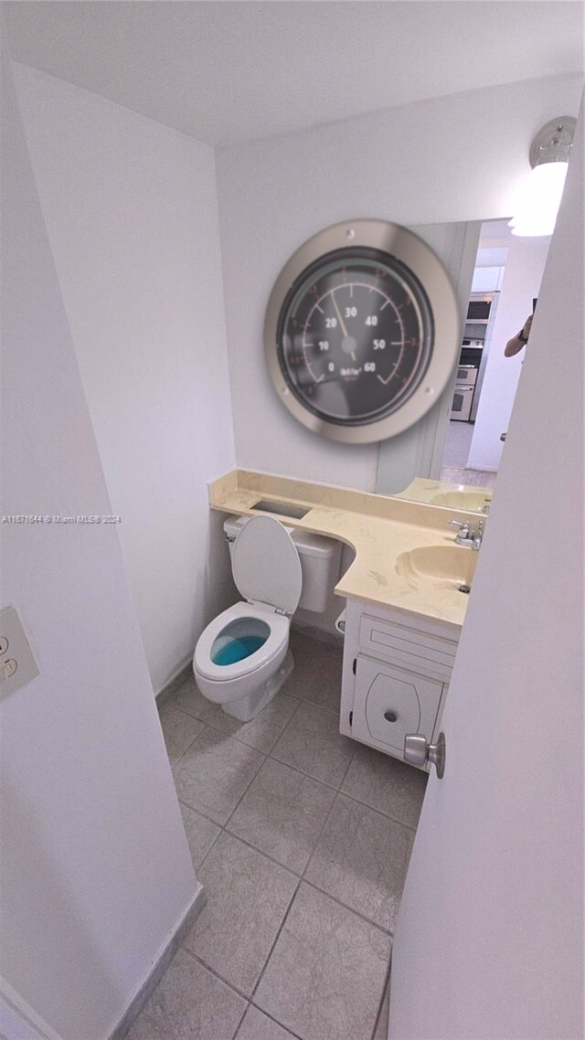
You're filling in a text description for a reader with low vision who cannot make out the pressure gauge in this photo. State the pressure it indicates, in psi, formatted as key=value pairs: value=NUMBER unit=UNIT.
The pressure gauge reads value=25 unit=psi
